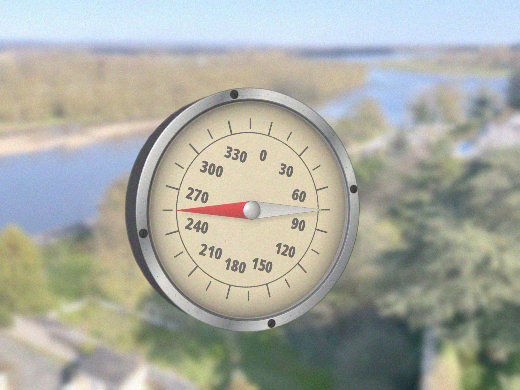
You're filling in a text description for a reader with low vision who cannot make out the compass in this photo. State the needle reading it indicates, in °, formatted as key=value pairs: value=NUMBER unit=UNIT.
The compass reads value=255 unit=°
